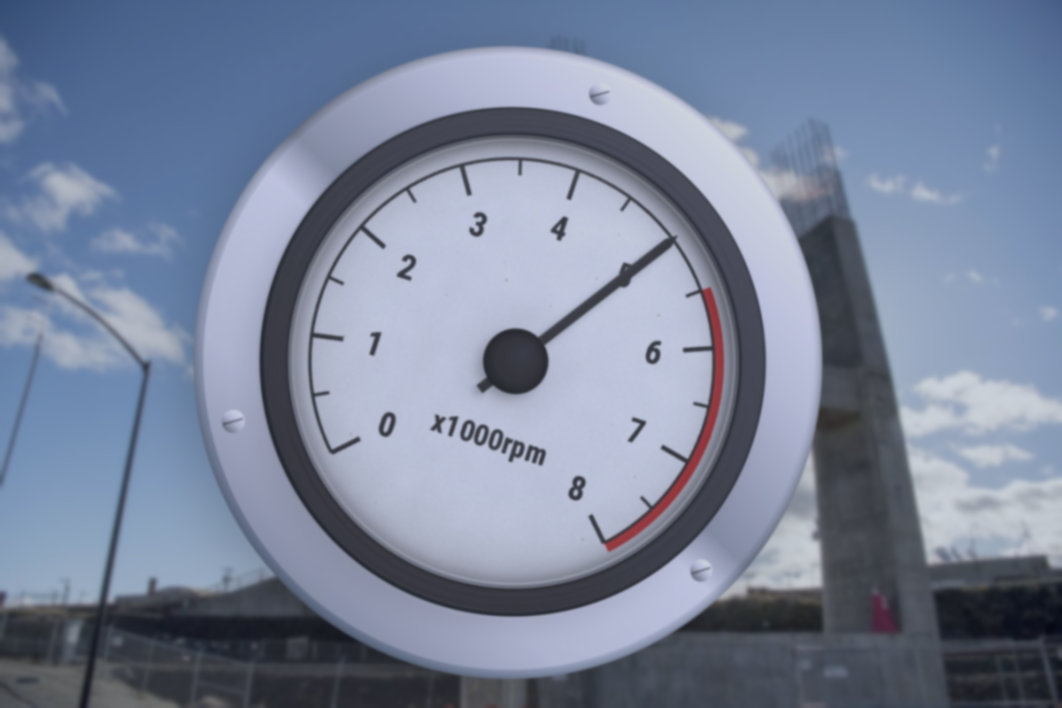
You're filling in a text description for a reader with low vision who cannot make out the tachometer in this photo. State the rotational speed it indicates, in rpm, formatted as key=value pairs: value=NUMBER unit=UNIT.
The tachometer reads value=5000 unit=rpm
